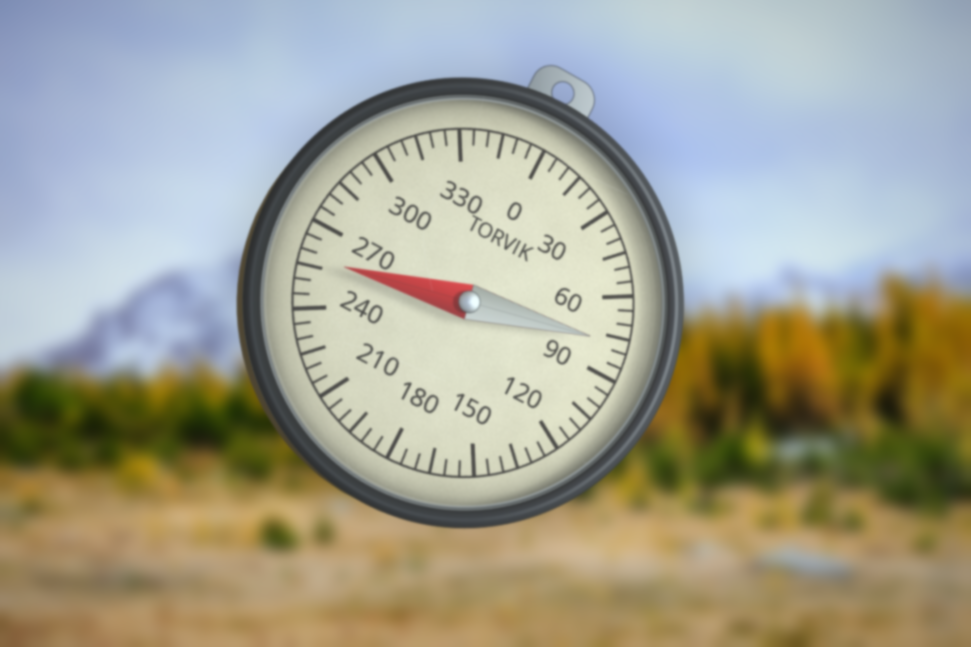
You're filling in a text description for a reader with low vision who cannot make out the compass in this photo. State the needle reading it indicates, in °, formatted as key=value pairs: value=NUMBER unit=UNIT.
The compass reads value=257.5 unit=°
